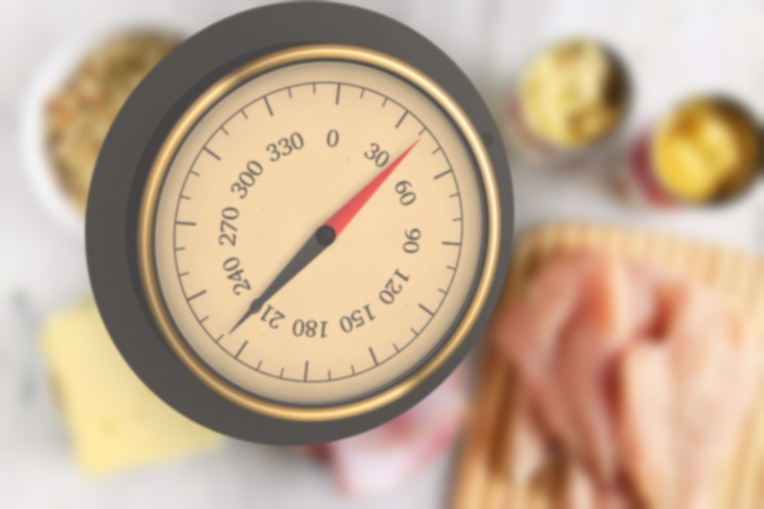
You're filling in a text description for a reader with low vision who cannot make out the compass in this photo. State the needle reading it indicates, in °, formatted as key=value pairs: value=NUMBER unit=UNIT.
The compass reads value=40 unit=°
